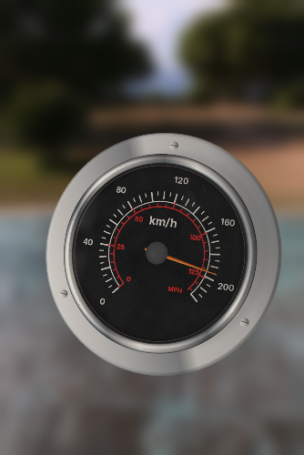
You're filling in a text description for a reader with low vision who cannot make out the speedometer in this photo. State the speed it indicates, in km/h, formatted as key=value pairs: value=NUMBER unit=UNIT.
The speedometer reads value=195 unit=km/h
